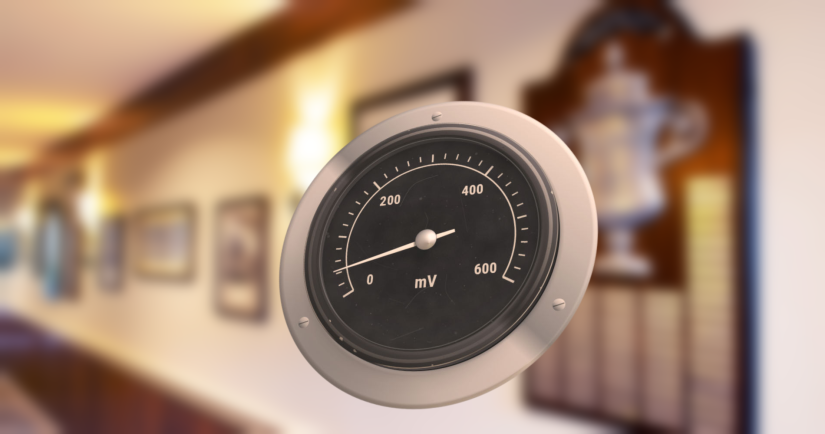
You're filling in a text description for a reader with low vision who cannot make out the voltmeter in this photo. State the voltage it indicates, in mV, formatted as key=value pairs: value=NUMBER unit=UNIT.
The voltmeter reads value=40 unit=mV
